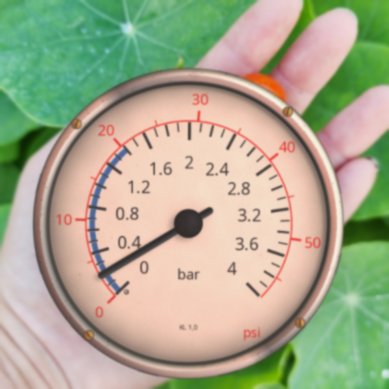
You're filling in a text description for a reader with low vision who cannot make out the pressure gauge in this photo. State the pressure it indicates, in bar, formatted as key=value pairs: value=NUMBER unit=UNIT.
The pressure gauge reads value=0.2 unit=bar
